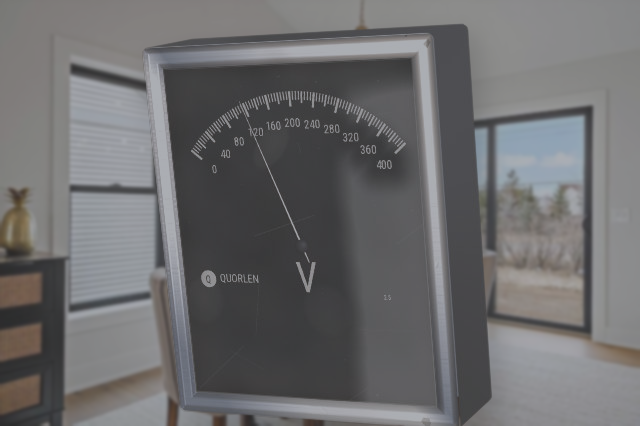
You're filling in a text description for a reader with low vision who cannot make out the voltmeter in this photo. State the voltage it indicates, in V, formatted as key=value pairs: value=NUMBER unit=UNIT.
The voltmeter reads value=120 unit=V
